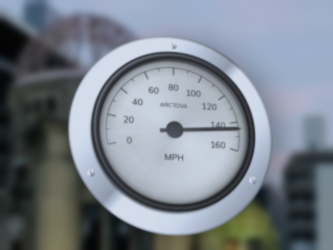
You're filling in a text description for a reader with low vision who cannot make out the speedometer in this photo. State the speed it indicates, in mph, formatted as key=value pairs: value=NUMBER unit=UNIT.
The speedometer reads value=145 unit=mph
